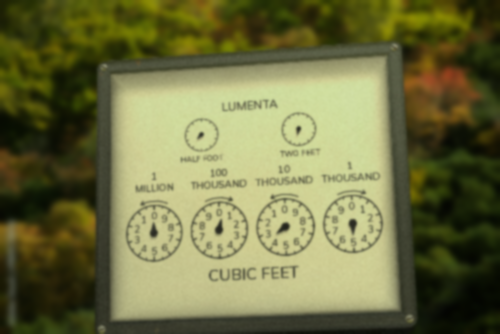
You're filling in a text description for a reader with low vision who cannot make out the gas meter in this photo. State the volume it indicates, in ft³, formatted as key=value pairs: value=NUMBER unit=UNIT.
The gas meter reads value=3500 unit=ft³
